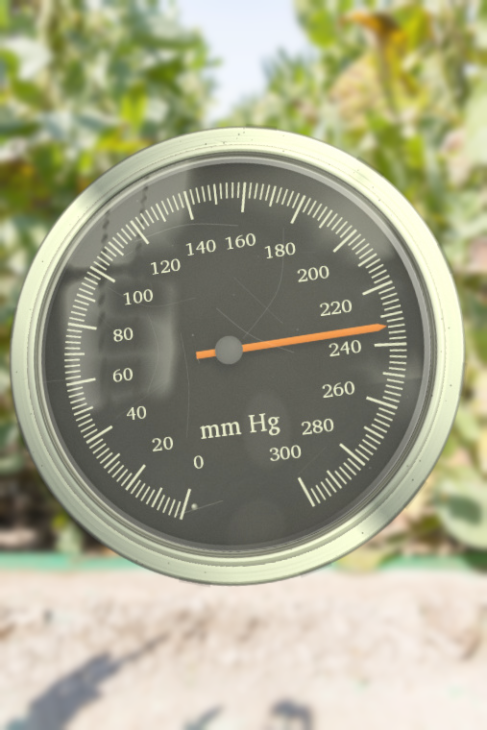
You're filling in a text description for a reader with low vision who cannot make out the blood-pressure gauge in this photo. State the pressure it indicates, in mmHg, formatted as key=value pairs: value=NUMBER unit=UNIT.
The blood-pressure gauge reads value=234 unit=mmHg
